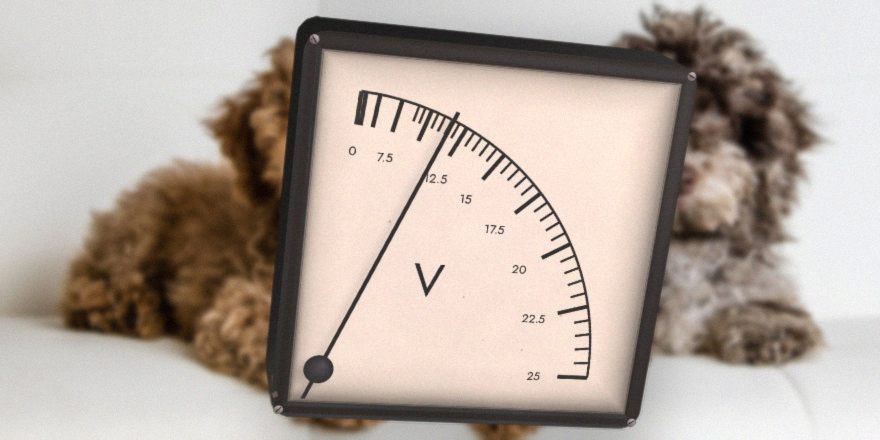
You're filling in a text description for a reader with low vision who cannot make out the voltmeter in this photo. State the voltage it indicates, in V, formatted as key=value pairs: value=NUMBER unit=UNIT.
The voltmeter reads value=11.5 unit=V
